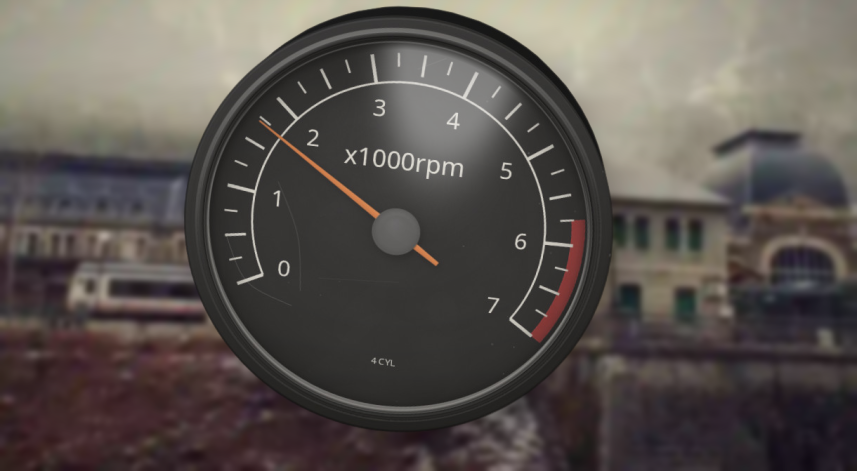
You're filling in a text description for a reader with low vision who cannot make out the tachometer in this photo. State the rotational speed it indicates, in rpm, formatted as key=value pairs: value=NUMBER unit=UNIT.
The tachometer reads value=1750 unit=rpm
